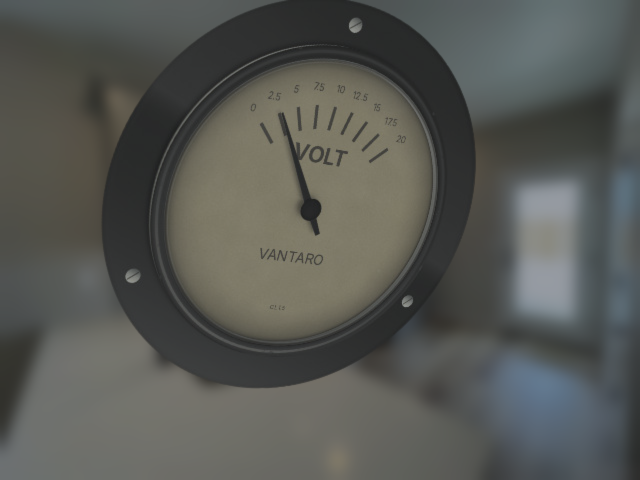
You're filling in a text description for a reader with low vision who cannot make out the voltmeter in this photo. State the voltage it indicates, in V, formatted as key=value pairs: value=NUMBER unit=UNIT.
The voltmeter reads value=2.5 unit=V
